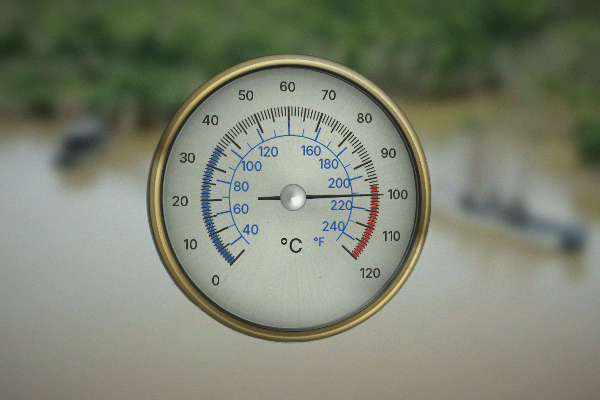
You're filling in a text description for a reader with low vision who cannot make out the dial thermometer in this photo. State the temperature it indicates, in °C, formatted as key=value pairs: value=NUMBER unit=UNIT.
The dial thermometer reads value=100 unit=°C
